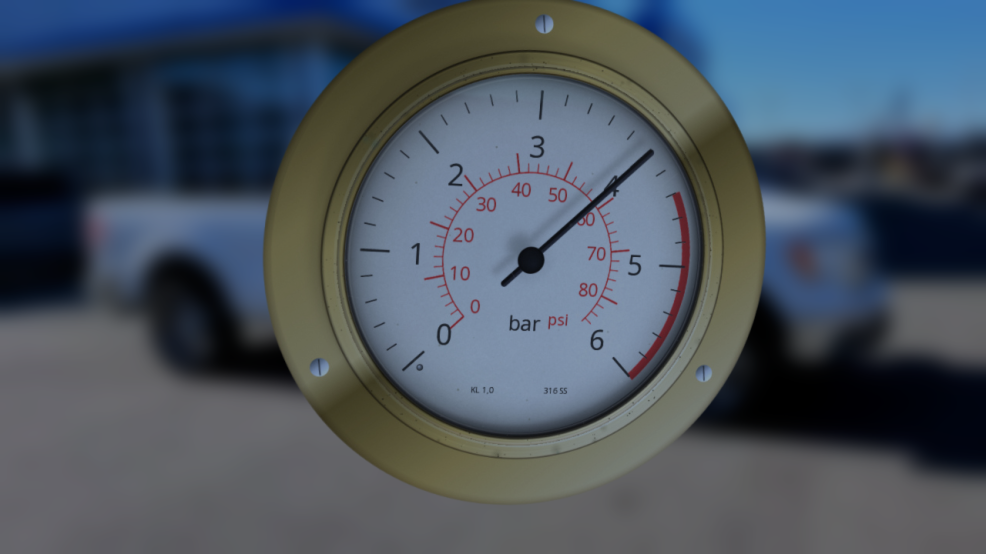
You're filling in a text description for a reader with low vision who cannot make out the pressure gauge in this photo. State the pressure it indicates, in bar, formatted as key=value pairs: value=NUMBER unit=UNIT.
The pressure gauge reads value=4 unit=bar
